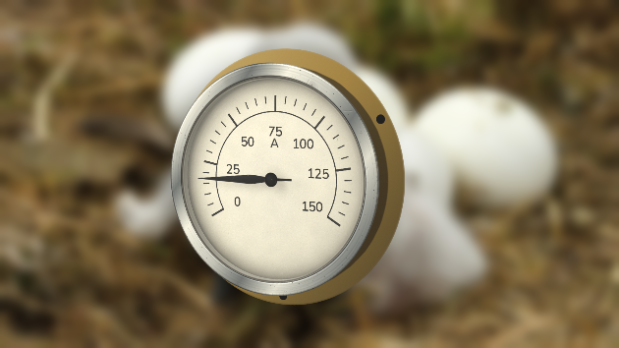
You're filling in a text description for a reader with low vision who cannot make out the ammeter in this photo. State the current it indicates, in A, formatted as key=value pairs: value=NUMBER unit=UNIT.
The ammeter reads value=17.5 unit=A
